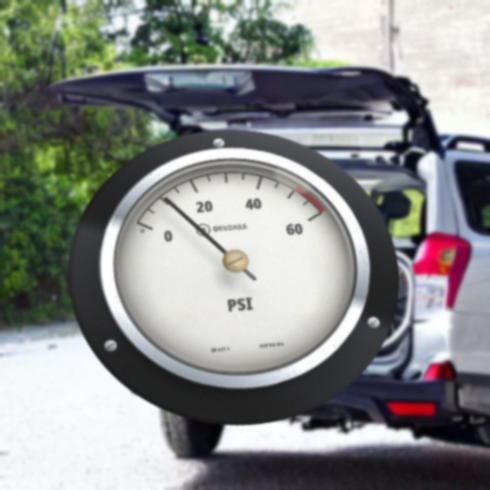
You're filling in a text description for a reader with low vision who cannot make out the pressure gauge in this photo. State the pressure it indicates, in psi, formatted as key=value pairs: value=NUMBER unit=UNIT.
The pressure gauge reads value=10 unit=psi
